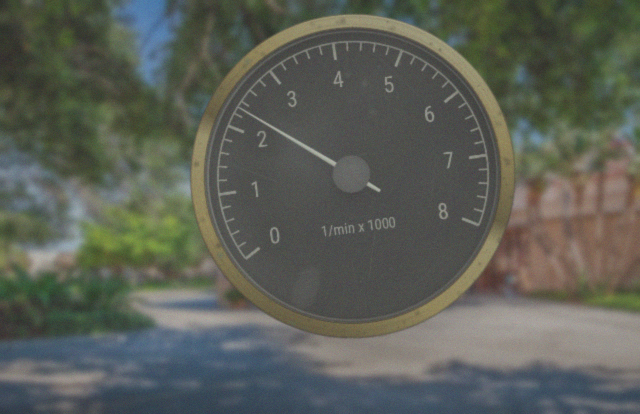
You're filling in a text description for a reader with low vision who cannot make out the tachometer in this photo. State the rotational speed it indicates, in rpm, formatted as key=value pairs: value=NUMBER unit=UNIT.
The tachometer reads value=2300 unit=rpm
